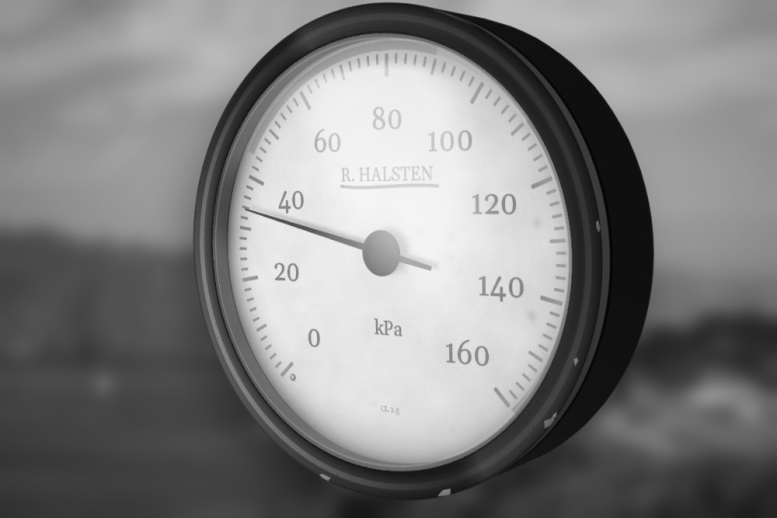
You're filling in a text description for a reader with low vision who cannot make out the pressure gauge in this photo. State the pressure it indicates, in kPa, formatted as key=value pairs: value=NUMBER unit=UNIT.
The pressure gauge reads value=34 unit=kPa
